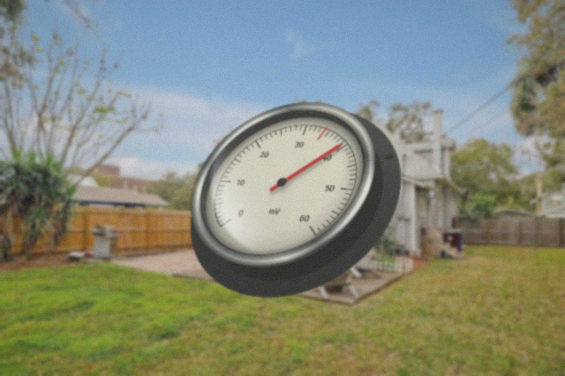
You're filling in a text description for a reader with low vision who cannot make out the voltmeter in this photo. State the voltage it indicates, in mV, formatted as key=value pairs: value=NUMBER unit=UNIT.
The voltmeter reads value=40 unit=mV
